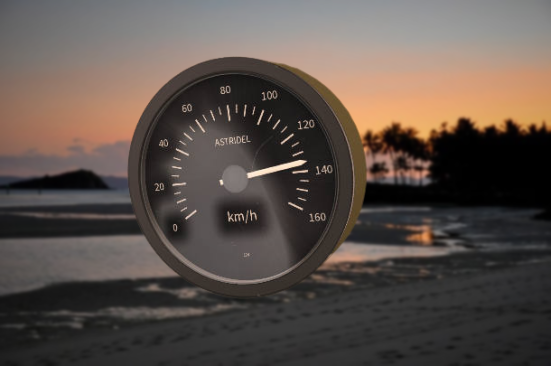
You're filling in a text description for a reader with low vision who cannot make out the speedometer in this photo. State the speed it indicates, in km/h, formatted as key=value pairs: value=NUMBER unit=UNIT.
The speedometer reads value=135 unit=km/h
